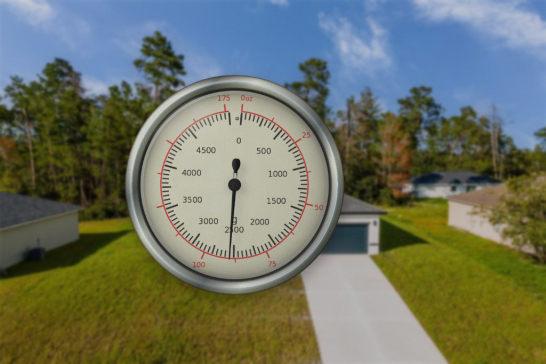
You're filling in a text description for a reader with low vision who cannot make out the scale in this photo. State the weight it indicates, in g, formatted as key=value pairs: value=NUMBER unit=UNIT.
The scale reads value=2550 unit=g
